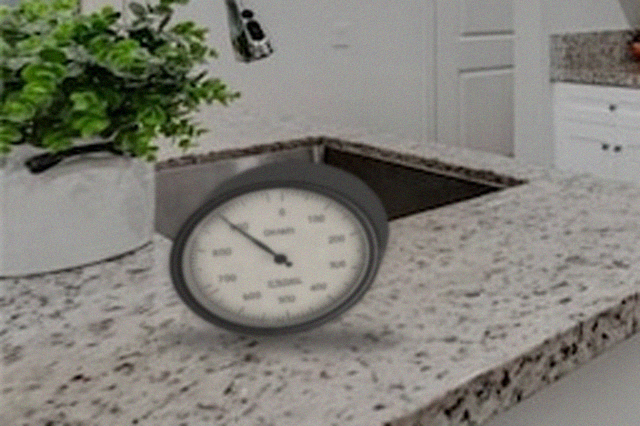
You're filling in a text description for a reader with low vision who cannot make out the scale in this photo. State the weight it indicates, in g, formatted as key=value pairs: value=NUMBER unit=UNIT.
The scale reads value=900 unit=g
